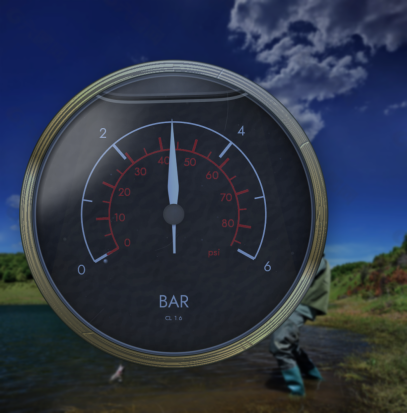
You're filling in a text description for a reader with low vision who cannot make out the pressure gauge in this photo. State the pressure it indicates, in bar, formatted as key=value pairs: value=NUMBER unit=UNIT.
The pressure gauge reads value=3 unit=bar
